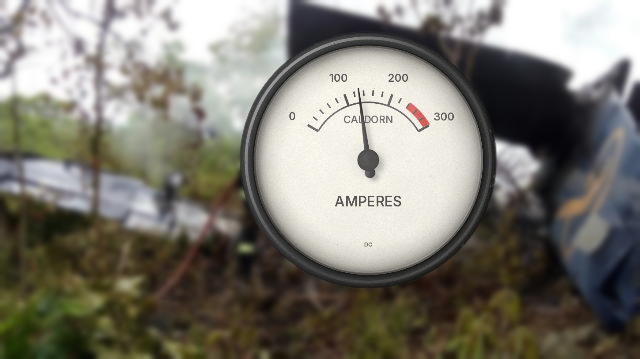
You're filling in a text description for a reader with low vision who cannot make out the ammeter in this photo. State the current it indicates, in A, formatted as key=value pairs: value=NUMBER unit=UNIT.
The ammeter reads value=130 unit=A
